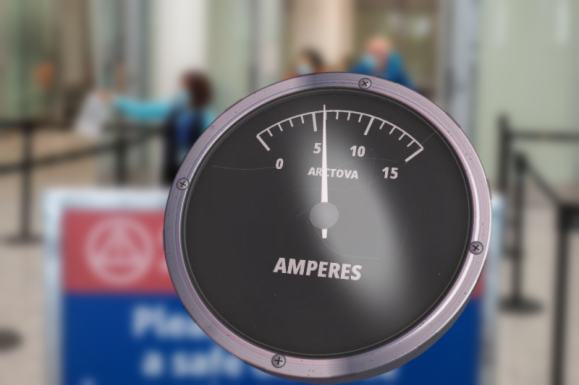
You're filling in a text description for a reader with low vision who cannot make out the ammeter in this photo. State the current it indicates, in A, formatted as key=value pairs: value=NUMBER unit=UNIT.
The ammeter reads value=6 unit=A
